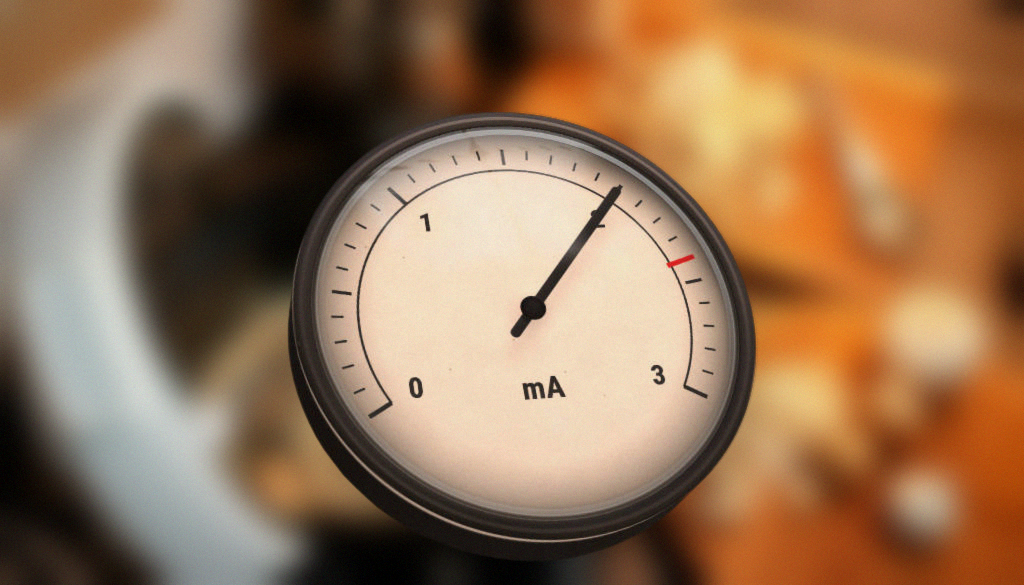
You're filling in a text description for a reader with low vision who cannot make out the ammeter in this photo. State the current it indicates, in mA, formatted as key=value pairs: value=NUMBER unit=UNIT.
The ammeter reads value=2 unit=mA
